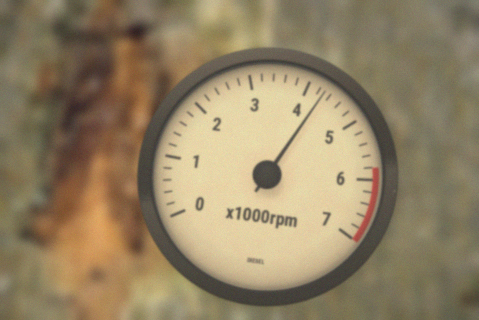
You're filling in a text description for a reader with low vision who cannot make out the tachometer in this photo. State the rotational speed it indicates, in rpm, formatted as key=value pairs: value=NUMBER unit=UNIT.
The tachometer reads value=4300 unit=rpm
